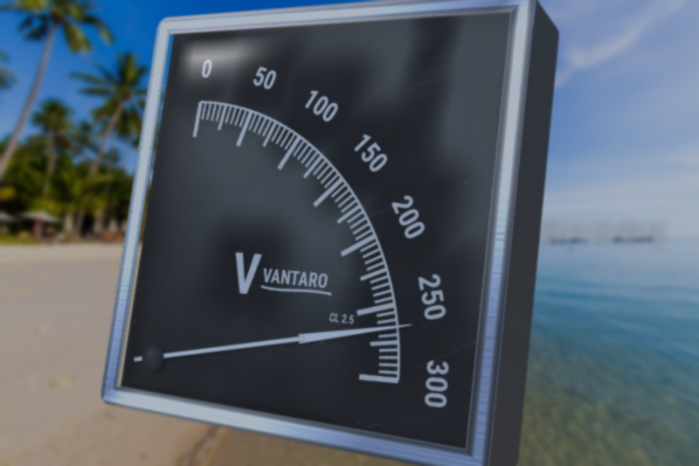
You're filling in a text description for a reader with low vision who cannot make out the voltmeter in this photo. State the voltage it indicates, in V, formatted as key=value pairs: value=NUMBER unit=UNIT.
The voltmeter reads value=265 unit=V
